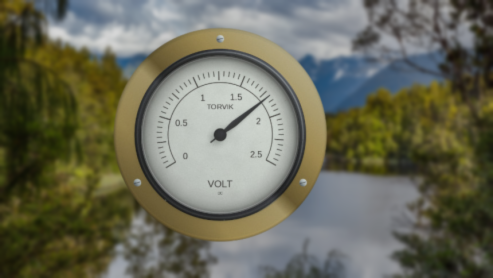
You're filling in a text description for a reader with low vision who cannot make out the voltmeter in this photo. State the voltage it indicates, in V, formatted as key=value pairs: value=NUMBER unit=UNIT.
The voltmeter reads value=1.8 unit=V
